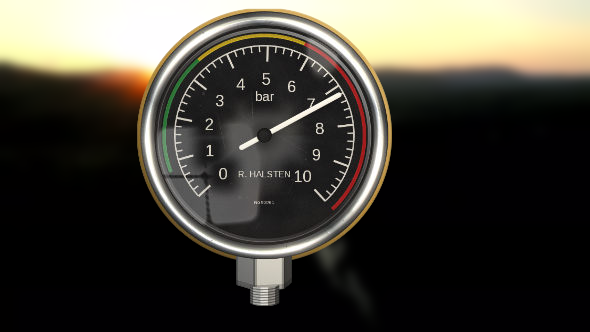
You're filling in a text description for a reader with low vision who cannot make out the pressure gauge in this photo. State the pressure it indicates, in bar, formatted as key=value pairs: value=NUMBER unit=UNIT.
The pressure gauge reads value=7.2 unit=bar
